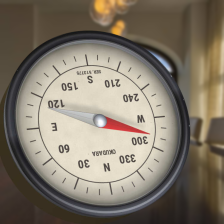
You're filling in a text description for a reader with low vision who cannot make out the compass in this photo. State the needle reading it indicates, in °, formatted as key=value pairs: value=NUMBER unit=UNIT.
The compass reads value=290 unit=°
